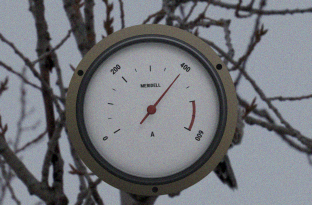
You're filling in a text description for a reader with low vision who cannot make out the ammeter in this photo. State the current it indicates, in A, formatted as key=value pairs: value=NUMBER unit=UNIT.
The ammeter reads value=400 unit=A
